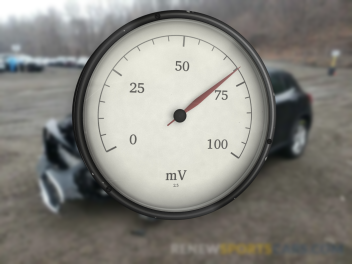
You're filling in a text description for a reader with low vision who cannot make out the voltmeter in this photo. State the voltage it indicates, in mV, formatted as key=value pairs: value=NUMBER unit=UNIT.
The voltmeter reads value=70 unit=mV
